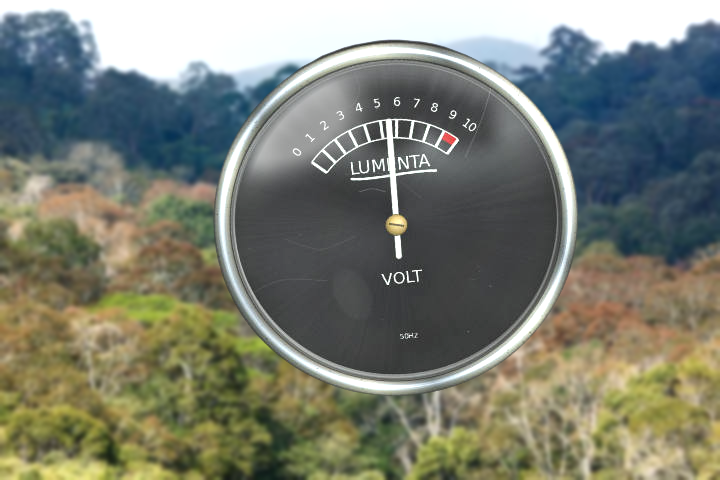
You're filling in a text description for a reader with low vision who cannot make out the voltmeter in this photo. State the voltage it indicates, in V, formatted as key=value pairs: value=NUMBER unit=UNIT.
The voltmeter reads value=5.5 unit=V
